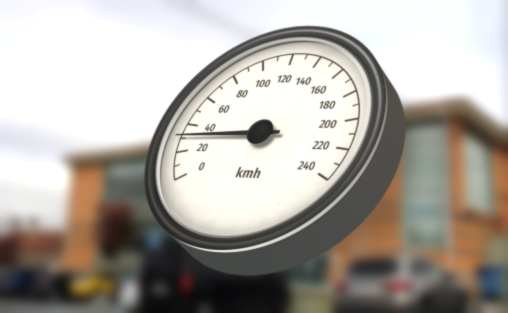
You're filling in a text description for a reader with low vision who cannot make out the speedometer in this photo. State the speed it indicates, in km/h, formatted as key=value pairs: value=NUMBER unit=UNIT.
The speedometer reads value=30 unit=km/h
